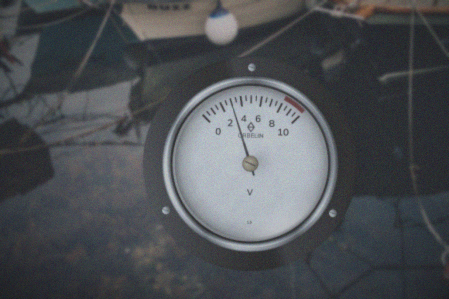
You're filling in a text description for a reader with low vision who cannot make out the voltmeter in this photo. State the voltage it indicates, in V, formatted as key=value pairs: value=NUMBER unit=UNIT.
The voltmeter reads value=3 unit=V
